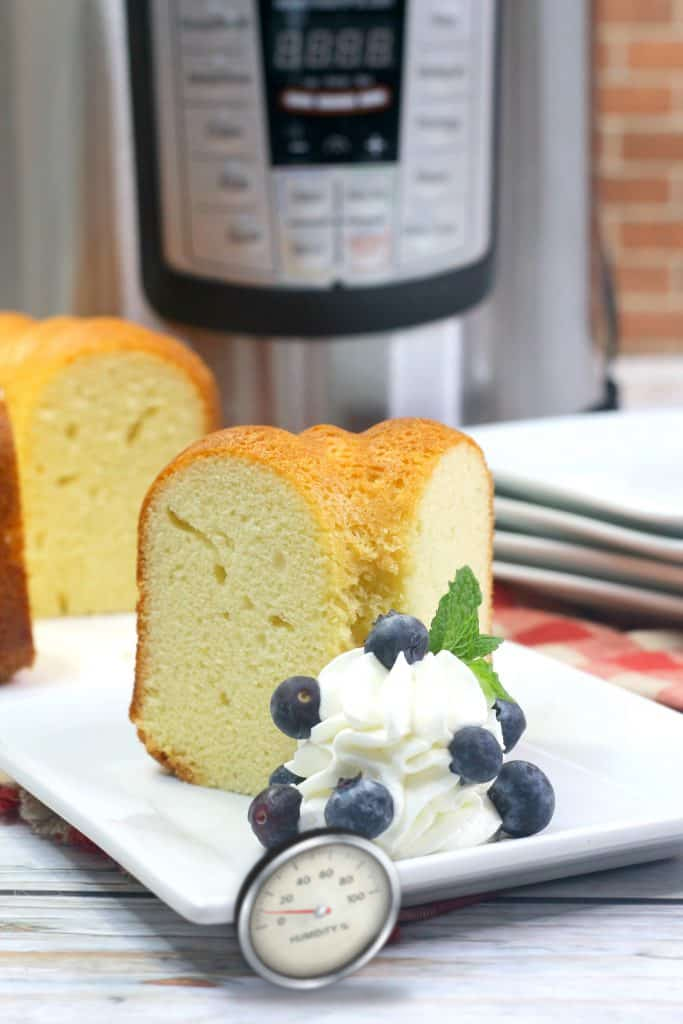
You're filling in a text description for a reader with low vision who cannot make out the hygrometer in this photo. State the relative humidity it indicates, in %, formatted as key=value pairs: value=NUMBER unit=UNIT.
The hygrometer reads value=10 unit=%
